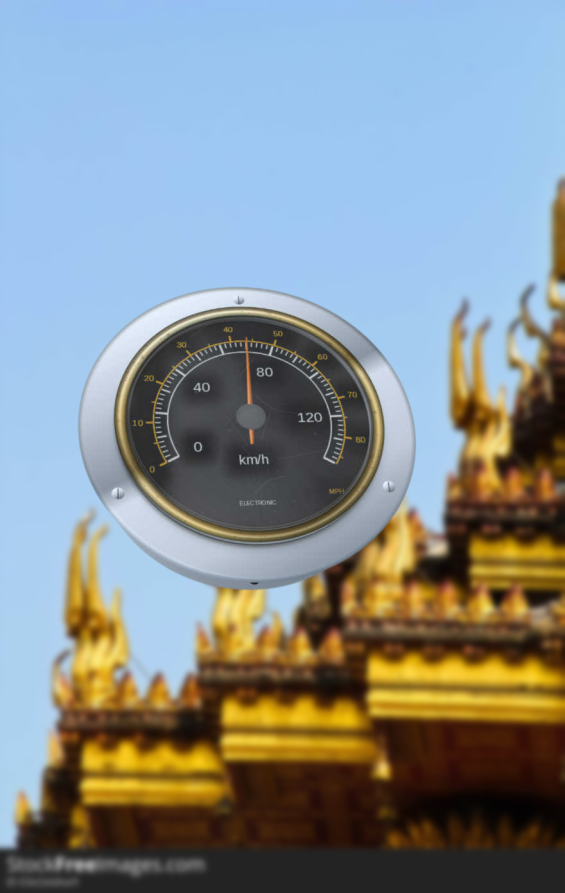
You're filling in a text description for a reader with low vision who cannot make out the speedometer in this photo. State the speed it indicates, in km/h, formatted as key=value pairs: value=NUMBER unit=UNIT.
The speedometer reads value=70 unit=km/h
